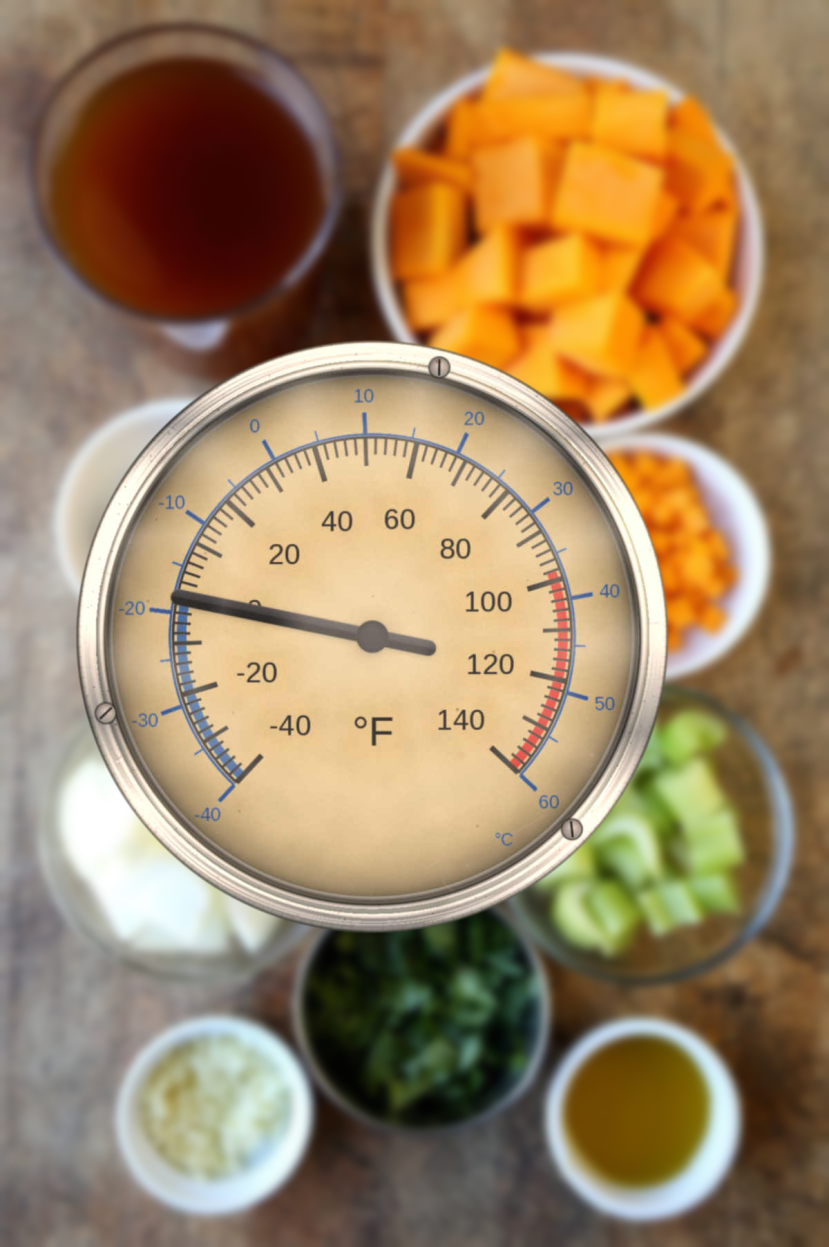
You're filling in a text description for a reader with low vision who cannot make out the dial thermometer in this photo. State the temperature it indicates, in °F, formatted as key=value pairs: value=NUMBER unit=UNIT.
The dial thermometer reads value=-1 unit=°F
